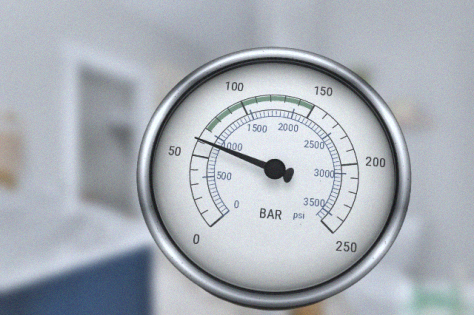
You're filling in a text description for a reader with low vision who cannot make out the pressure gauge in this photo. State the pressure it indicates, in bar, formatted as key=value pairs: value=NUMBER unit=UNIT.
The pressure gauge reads value=60 unit=bar
